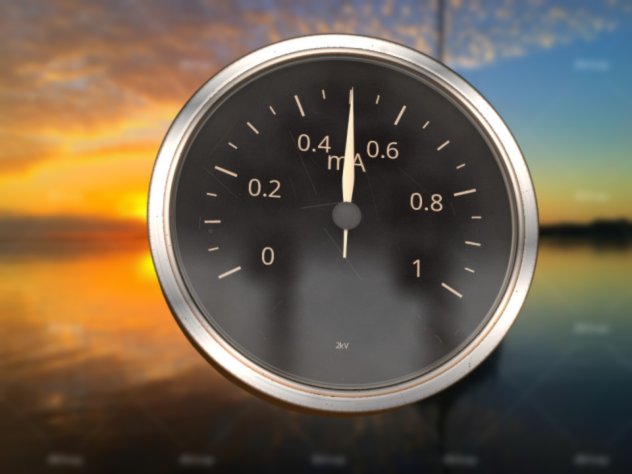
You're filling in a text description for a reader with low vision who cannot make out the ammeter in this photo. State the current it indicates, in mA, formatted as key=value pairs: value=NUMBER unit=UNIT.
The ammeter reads value=0.5 unit=mA
